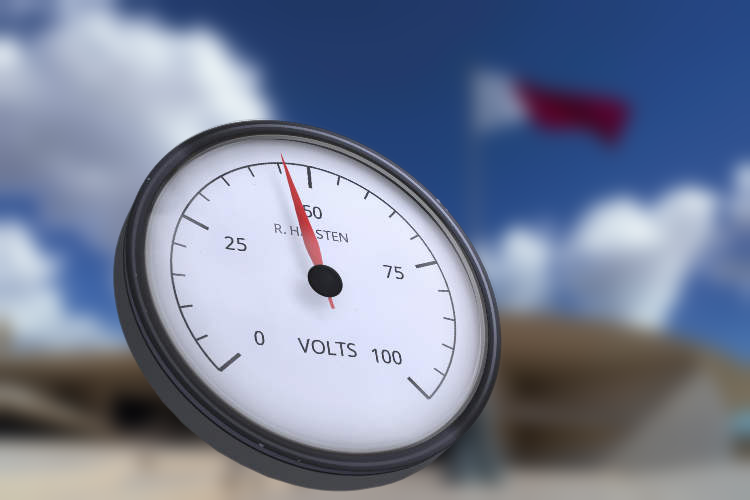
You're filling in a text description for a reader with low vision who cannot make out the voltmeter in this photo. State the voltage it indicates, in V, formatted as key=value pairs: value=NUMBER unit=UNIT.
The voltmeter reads value=45 unit=V
